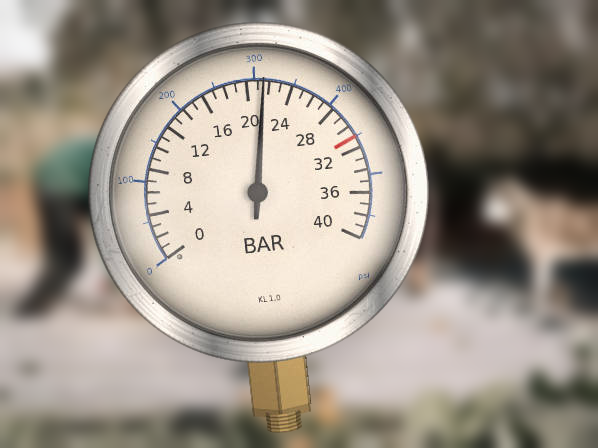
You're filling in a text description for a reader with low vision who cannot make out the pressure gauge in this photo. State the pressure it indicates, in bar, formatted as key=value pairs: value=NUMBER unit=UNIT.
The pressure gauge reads value=21.5 unit=bar
